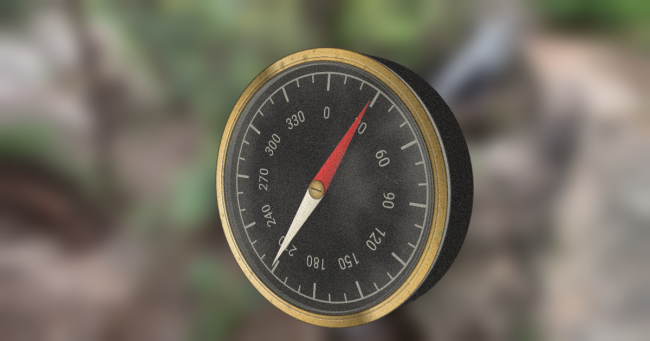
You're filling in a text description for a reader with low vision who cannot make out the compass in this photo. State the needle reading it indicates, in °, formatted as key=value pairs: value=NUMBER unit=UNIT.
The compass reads value=30 unit=°
